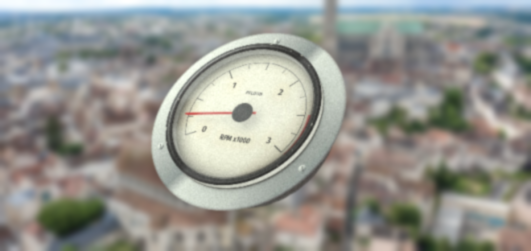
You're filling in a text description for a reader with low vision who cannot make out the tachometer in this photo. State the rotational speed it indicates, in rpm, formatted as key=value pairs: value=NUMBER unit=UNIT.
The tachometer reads value=250 unit=rpm
